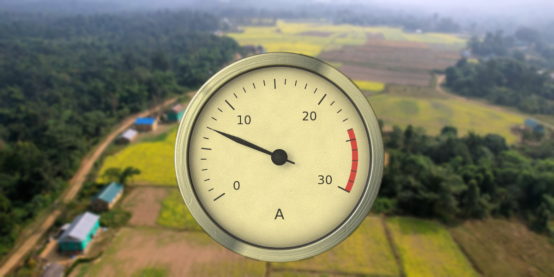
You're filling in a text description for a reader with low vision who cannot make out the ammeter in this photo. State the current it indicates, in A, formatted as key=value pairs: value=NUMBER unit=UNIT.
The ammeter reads value=7 unit=A
